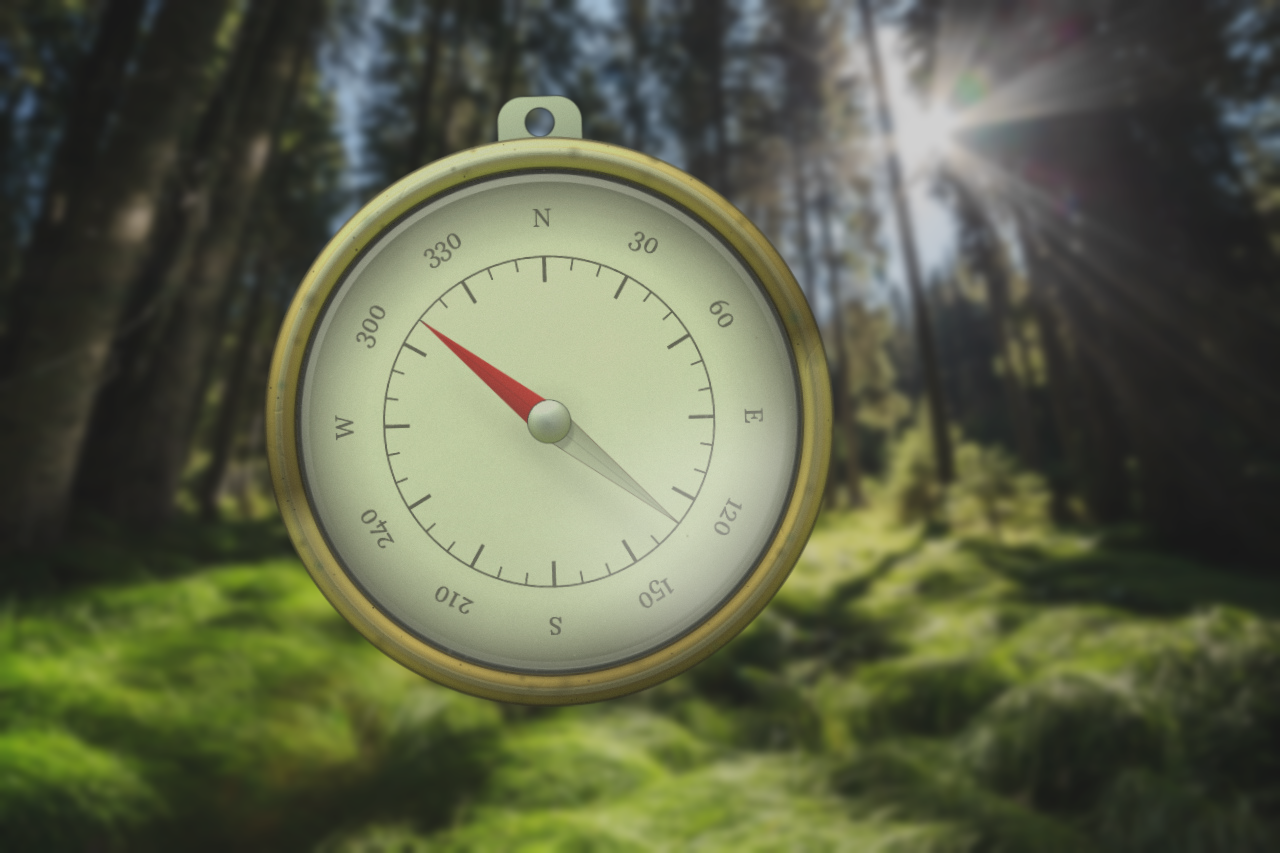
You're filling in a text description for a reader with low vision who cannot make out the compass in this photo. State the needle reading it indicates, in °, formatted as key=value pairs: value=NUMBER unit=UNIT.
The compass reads value=310 unit=°
